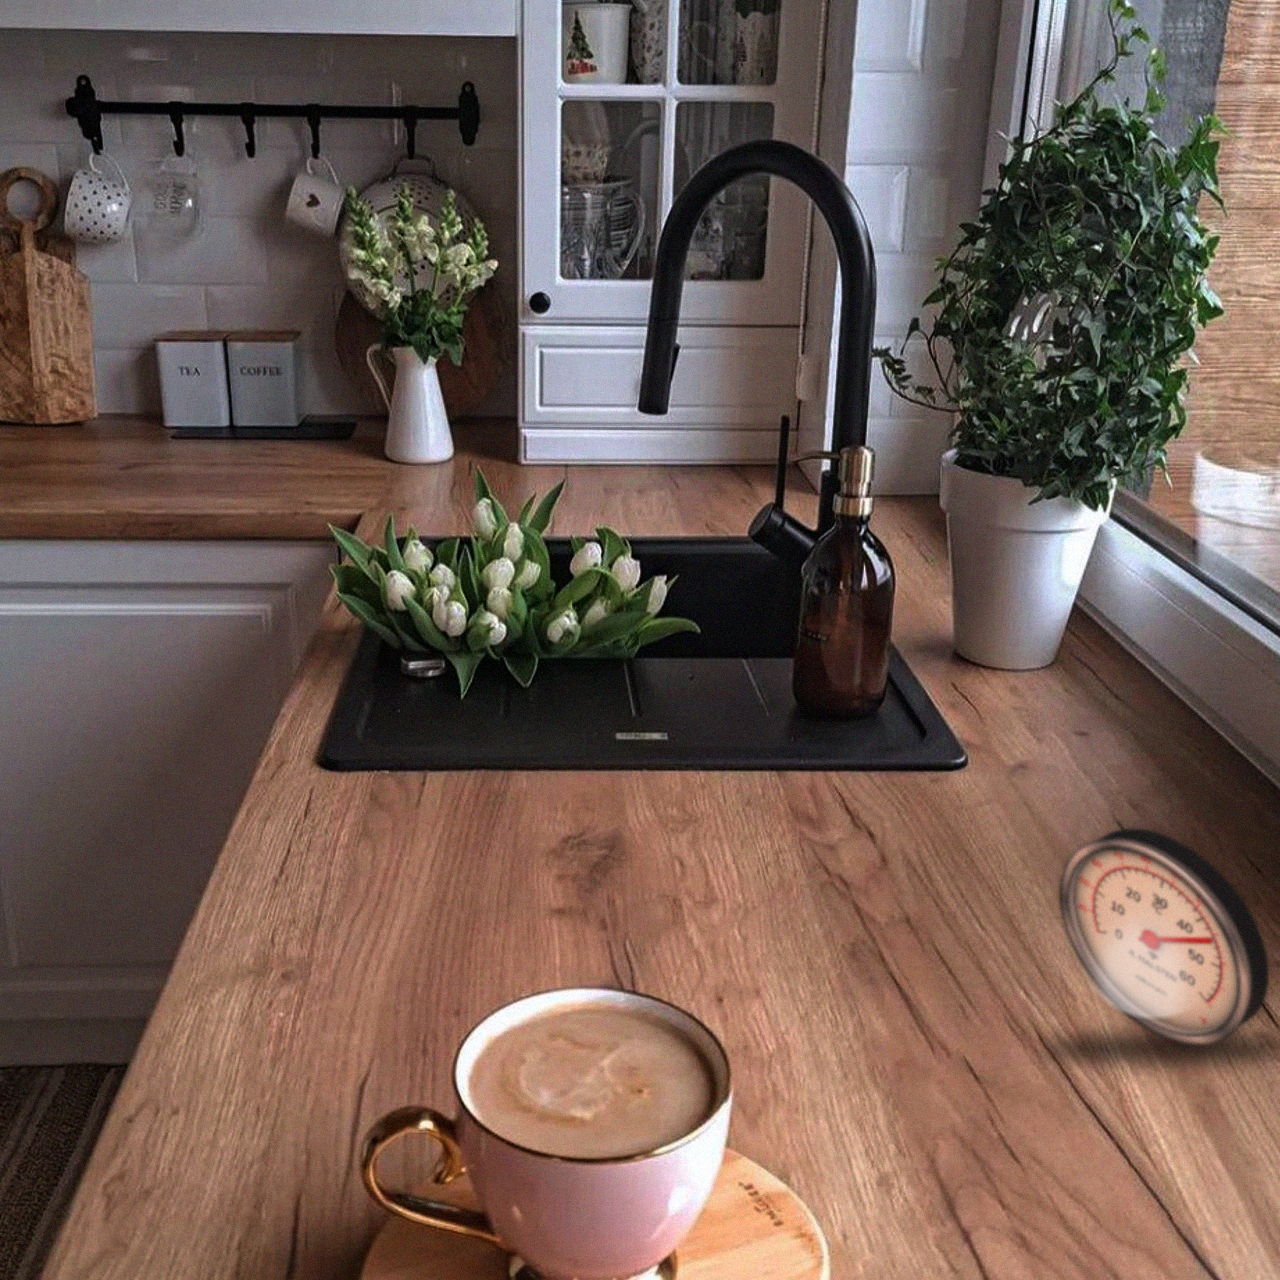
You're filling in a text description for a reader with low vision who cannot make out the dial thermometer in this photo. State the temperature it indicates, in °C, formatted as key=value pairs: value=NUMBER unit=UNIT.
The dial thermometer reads value=44 unit=°C
